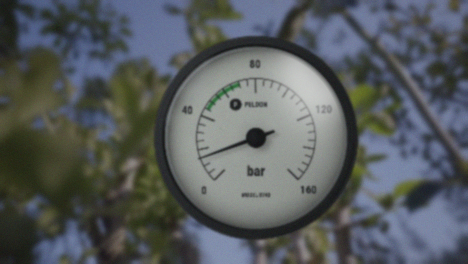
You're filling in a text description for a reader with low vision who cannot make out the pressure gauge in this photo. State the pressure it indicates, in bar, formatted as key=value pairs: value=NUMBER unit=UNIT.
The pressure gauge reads value=15 unit=bar
